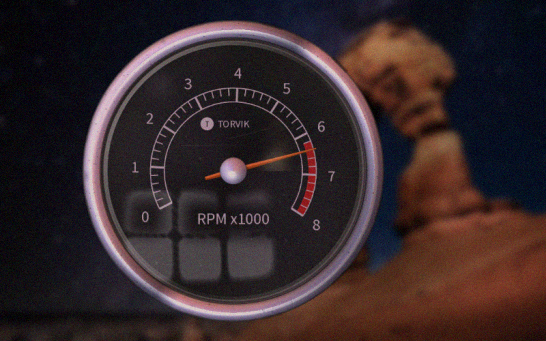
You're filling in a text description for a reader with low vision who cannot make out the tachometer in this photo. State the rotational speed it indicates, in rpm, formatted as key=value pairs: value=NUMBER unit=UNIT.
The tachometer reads value=6400 unit=rpm
